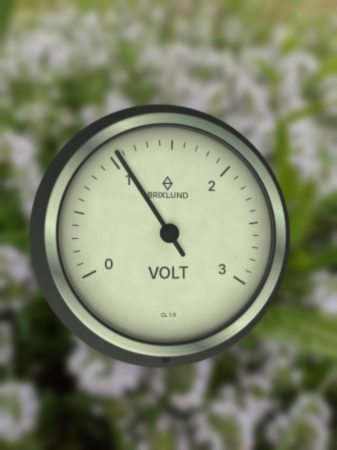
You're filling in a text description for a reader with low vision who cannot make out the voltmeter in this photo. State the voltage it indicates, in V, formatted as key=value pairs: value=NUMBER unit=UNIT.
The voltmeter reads value=1.05 unit=V
